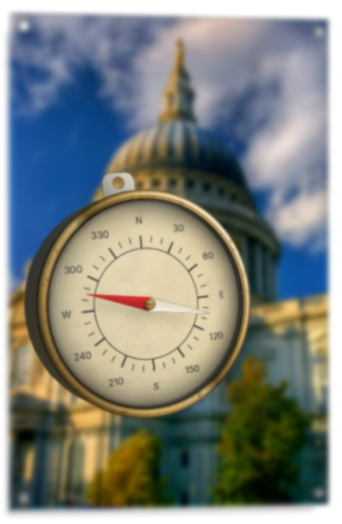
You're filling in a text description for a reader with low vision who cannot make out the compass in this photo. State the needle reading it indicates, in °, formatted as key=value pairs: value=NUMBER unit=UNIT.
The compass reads value=285 unit=°
